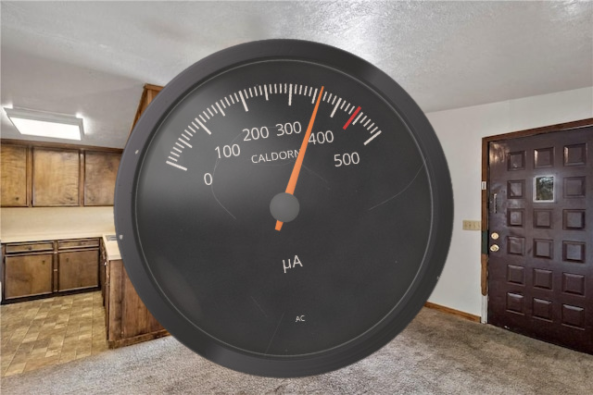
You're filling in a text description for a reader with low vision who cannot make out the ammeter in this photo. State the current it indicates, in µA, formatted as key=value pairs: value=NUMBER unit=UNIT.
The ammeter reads value=360 unit=µA
